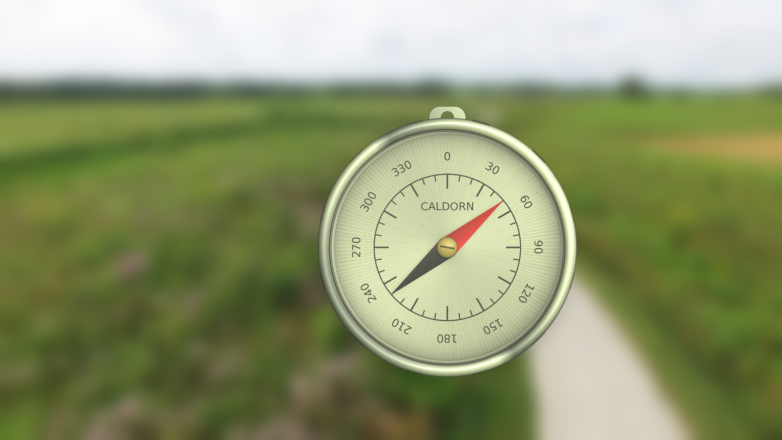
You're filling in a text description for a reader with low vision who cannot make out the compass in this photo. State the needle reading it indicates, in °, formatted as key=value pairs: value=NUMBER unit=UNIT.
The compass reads value=50 unit=°
